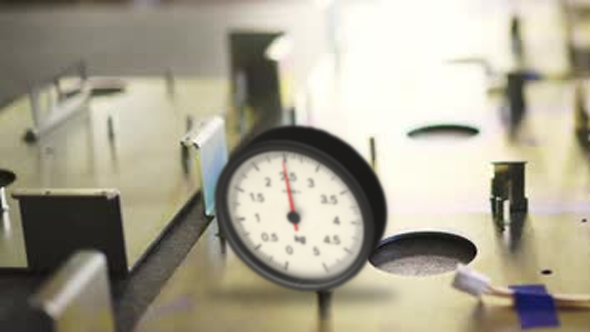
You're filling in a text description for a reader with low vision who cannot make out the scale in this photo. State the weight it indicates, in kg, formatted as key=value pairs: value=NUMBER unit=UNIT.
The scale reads value=2.5 unit=kg
